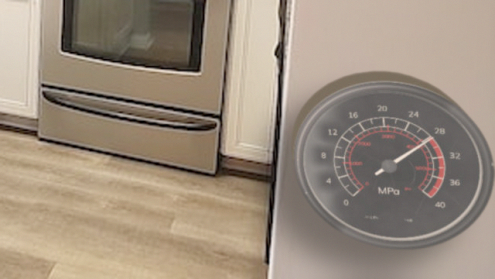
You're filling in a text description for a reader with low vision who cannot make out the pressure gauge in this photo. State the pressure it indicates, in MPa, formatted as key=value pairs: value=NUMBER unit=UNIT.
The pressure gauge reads value=28 unit=MPa
